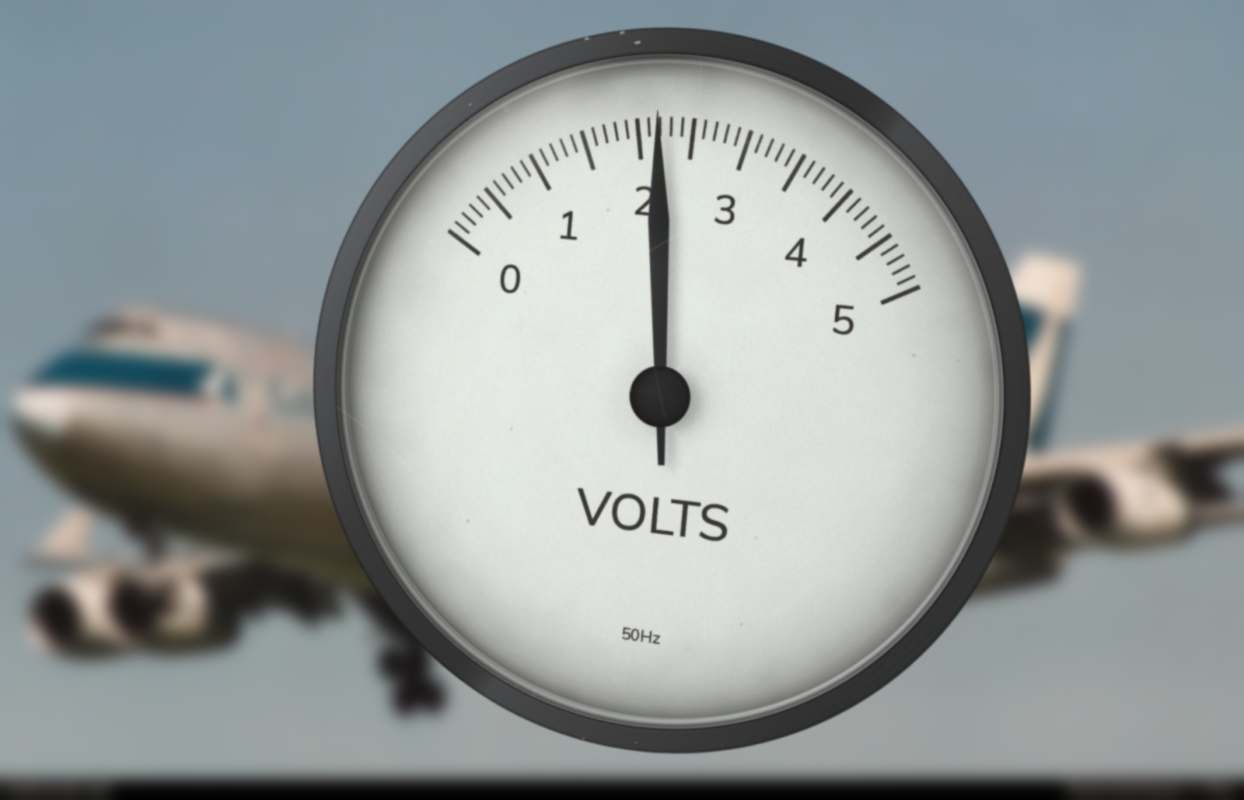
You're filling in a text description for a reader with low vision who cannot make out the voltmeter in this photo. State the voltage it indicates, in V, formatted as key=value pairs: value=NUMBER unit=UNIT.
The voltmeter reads value=2.2 unit=V
